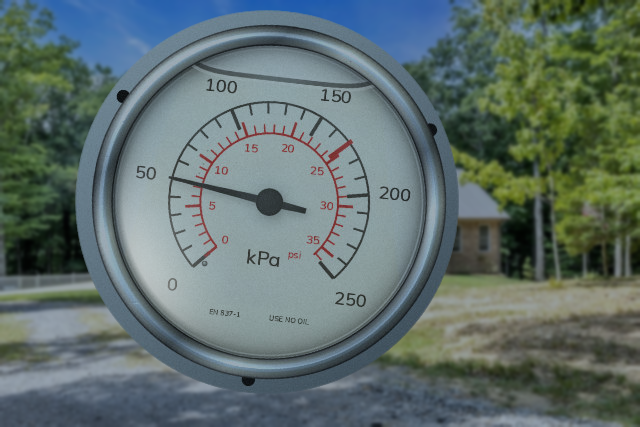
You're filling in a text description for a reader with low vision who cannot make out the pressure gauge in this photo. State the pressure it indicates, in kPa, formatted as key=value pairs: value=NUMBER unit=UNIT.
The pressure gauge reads value=50 unit=kPa
